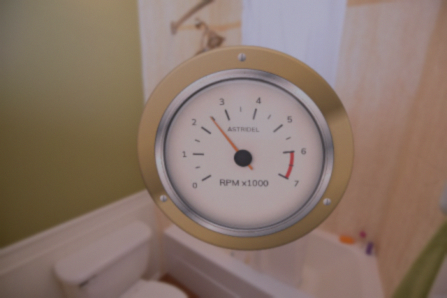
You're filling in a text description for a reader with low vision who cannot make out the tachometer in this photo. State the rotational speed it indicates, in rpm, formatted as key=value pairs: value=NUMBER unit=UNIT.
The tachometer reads value=2500 unit=rpm
